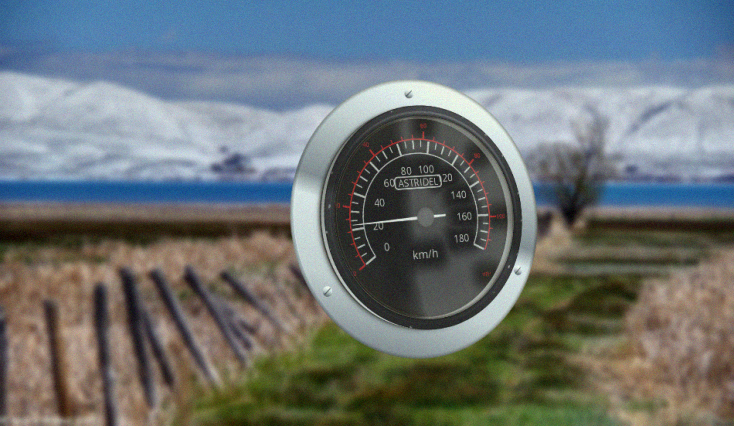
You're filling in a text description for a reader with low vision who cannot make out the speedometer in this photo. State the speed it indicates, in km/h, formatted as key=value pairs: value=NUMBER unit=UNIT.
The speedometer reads value=22.5 unit=km/h
